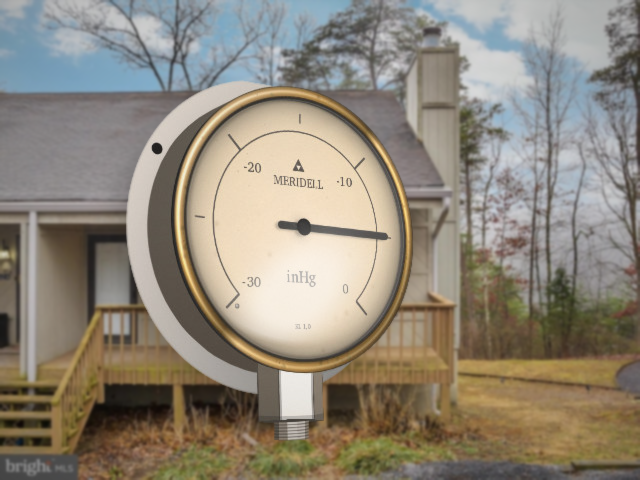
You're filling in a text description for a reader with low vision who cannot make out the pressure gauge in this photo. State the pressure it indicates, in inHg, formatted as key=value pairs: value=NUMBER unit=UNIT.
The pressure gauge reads value=-5 unit=inHg
